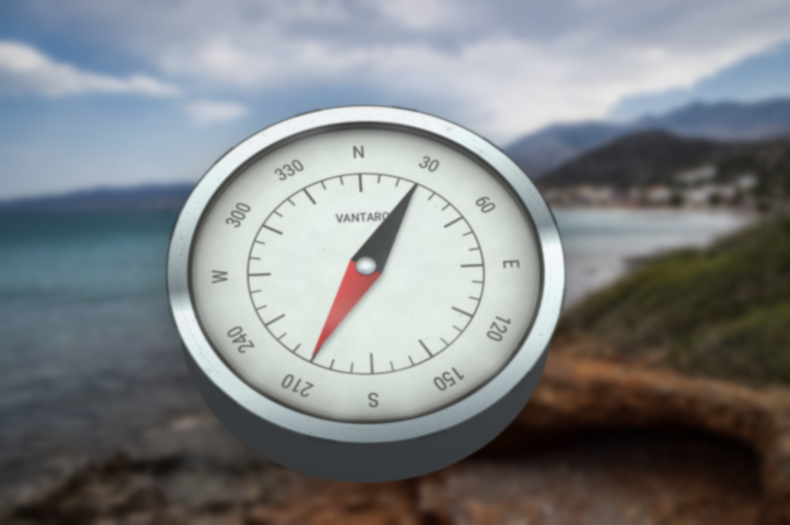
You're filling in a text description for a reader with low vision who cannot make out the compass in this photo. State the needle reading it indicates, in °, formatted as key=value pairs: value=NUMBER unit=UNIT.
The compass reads value=210 unit=°
